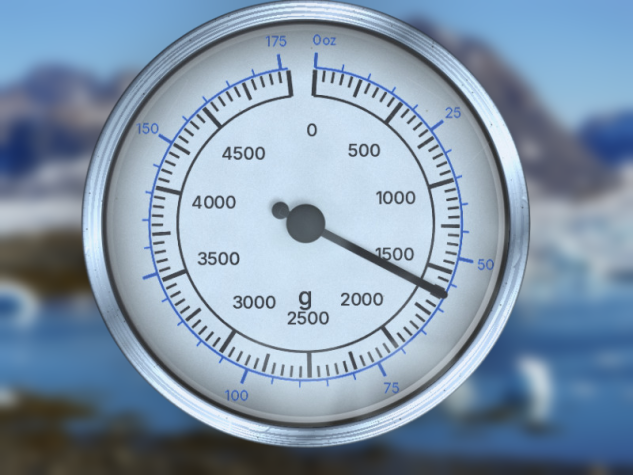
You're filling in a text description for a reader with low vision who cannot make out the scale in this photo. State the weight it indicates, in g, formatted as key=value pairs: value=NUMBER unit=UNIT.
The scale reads value=1625 unit=g
